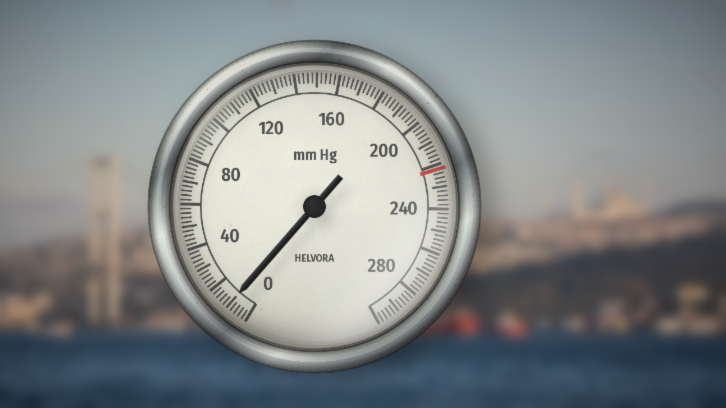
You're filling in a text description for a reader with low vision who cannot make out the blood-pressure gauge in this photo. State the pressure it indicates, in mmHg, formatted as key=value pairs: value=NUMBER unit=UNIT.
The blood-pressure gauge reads value=10 unit=mmHg
